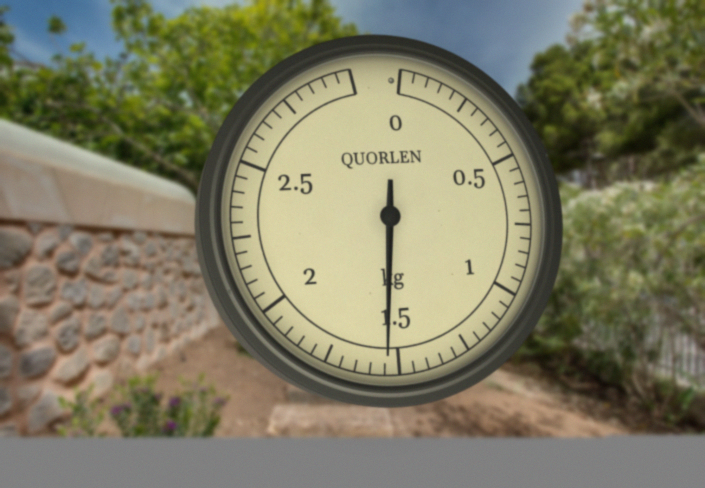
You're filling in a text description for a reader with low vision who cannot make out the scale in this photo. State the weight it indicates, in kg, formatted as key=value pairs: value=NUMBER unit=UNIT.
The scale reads value=1.55 unit=kg
